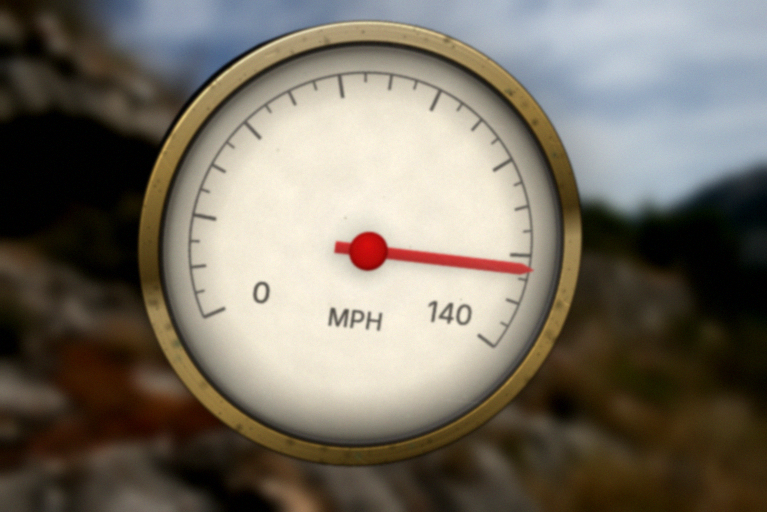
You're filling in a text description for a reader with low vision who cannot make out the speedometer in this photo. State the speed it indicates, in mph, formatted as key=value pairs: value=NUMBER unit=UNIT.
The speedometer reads value=122.5 unit=mph
